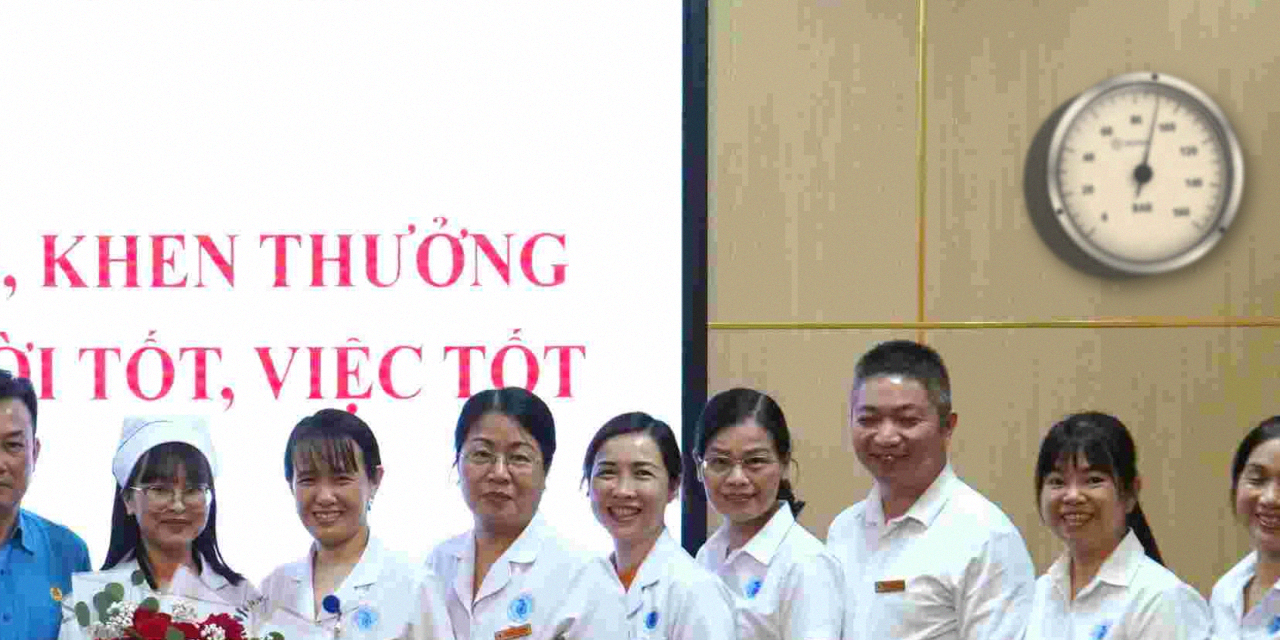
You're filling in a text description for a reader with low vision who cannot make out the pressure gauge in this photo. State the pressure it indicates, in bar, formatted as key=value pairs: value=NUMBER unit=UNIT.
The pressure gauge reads value=90 unit=bar
